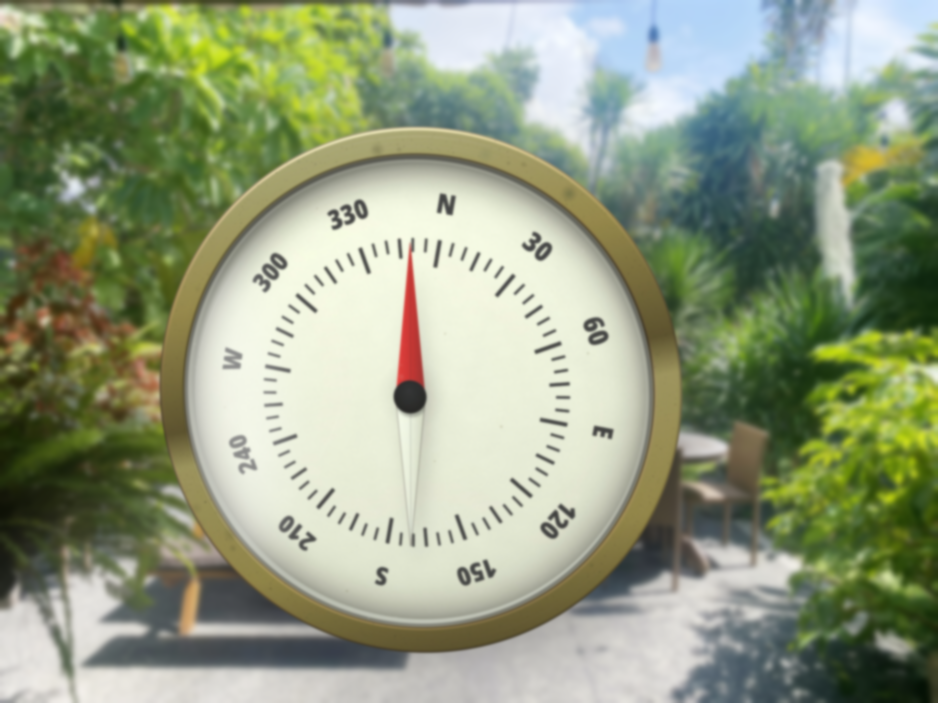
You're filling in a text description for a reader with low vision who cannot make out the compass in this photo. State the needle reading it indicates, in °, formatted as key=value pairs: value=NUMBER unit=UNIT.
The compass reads value=350 unit=°
